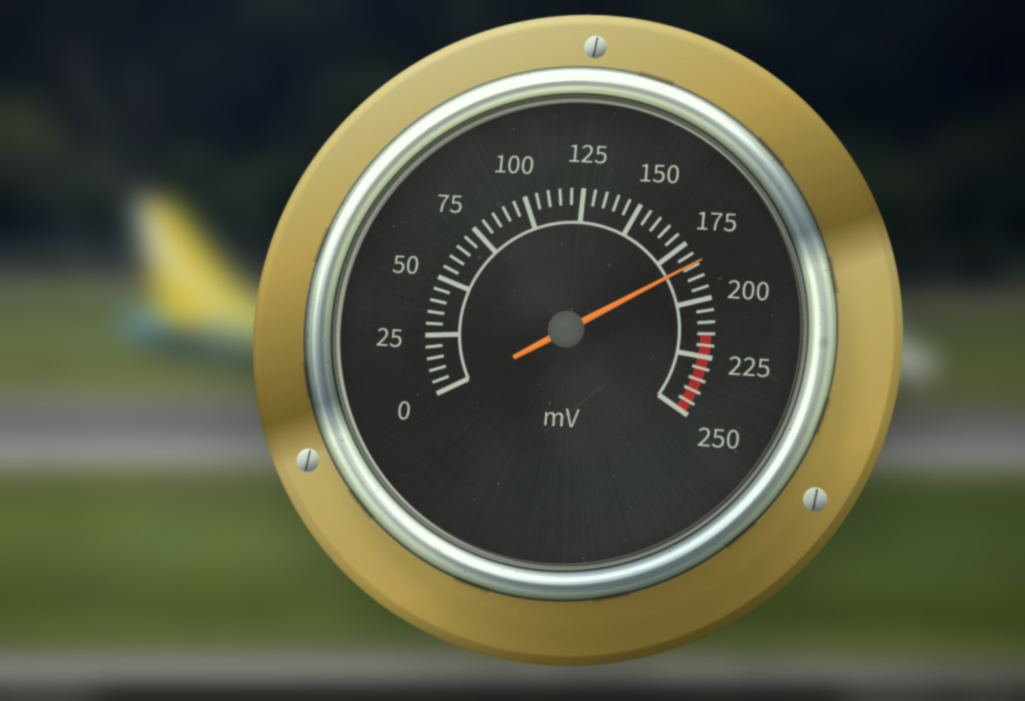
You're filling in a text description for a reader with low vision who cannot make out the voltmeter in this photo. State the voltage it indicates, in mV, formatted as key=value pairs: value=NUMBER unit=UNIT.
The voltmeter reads value=185 unit=mV
